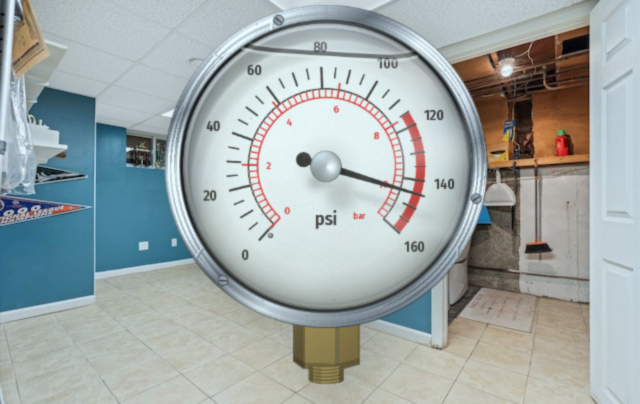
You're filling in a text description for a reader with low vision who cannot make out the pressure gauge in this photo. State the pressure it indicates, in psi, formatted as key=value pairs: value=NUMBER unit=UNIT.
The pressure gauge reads value=145 unit=psi
